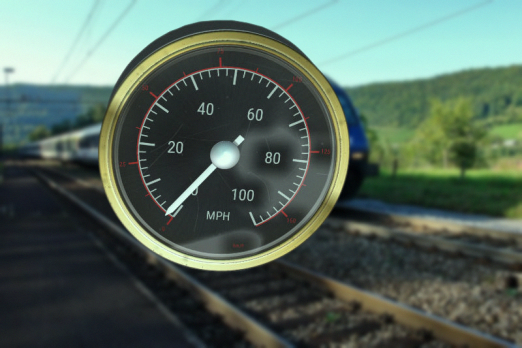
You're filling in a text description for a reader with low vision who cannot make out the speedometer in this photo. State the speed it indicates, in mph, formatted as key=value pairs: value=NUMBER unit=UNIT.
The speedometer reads value=2 unit=mph
